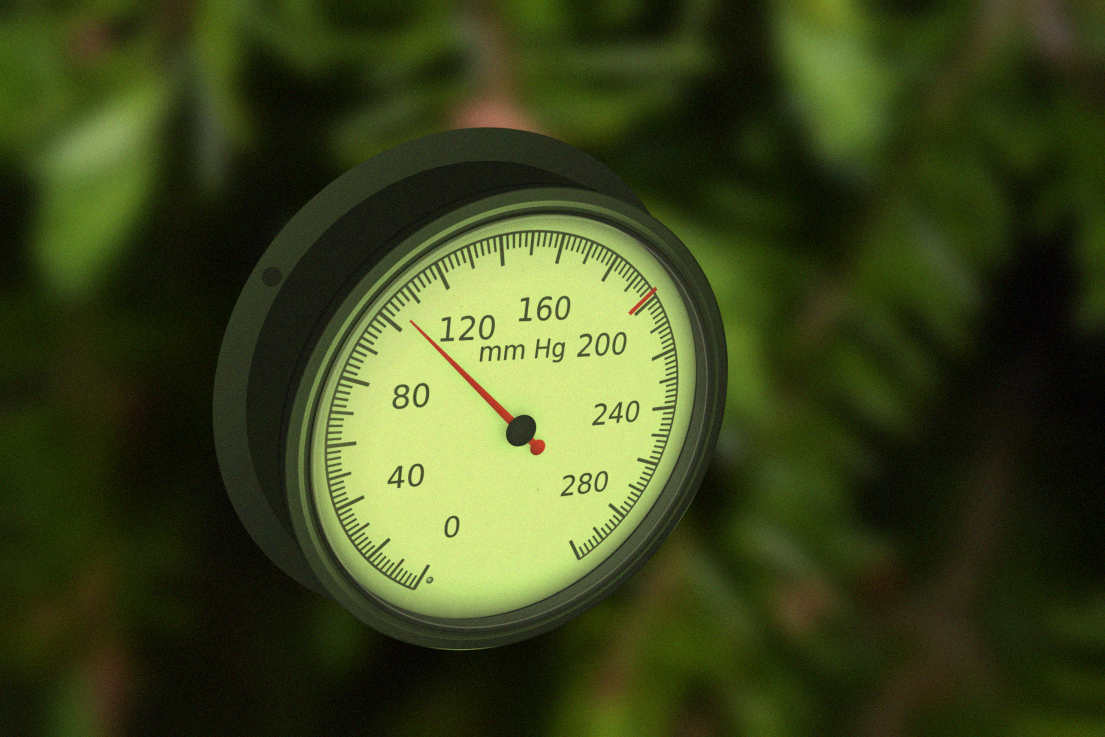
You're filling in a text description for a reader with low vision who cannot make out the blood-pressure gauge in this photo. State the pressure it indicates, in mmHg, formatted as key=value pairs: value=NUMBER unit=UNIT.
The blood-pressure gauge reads value=104 unit=mmHg
